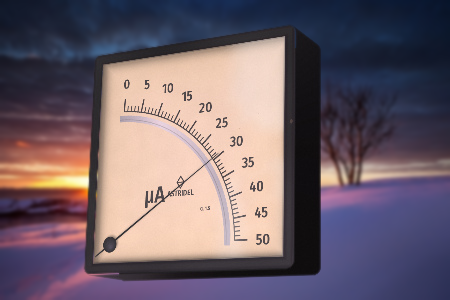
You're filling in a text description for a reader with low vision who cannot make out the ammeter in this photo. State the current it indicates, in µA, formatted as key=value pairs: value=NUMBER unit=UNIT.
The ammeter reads value=30 unit=µA
